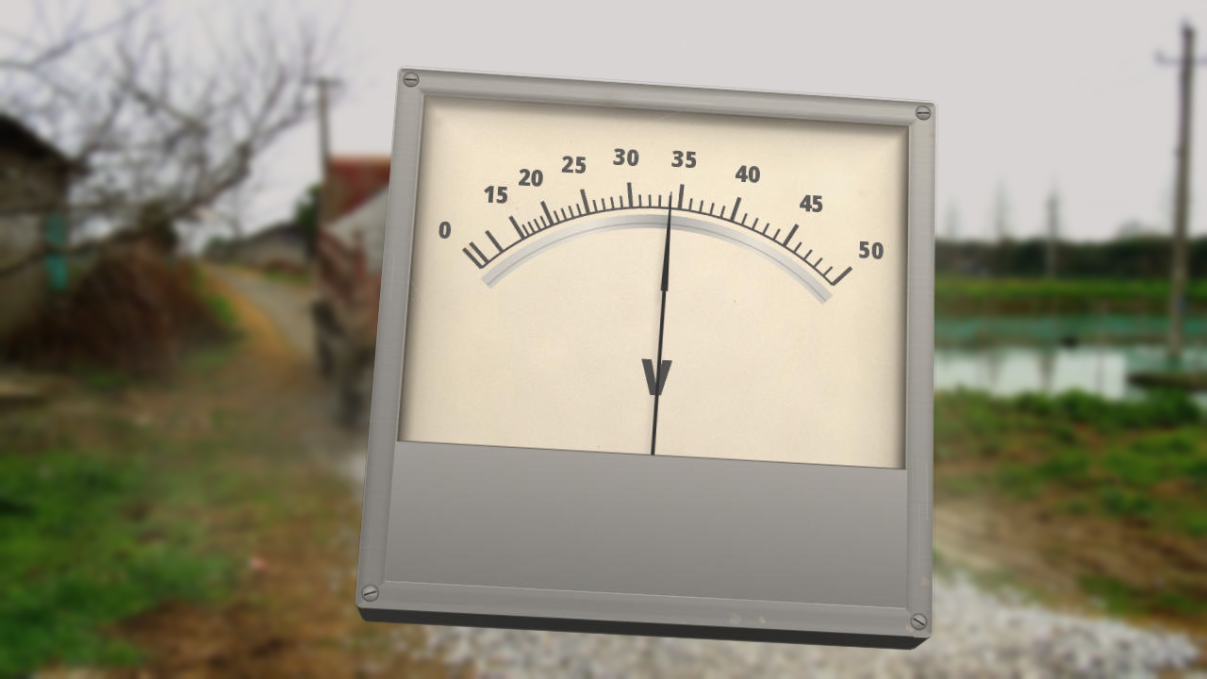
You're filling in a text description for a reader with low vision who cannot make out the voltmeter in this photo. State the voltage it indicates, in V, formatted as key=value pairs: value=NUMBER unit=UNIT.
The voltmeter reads value=34 unit=V
